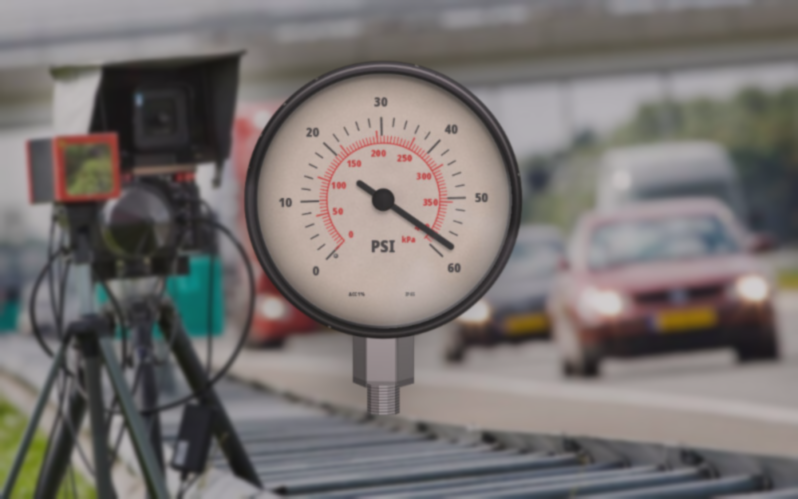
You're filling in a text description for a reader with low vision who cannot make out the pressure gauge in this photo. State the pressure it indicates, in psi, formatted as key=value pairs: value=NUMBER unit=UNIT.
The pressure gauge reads value=58 unit=psi
